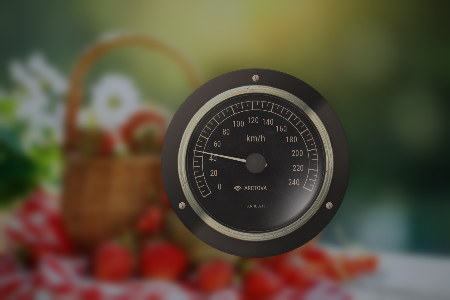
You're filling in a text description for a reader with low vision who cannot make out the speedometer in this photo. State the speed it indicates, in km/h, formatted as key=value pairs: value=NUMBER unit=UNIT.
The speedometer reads value=45 unit=km/h
